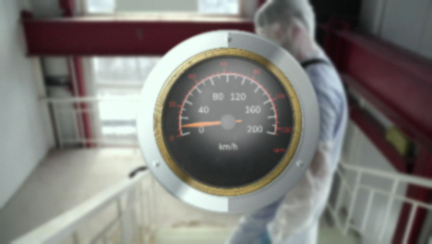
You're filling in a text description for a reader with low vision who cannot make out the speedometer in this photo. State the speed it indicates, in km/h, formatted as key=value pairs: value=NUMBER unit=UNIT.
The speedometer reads value=10 unit=km/h
